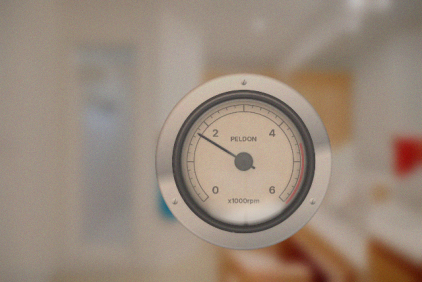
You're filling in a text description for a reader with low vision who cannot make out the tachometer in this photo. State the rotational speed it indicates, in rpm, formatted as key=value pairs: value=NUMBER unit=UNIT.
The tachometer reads value=1700 unit=rpm
